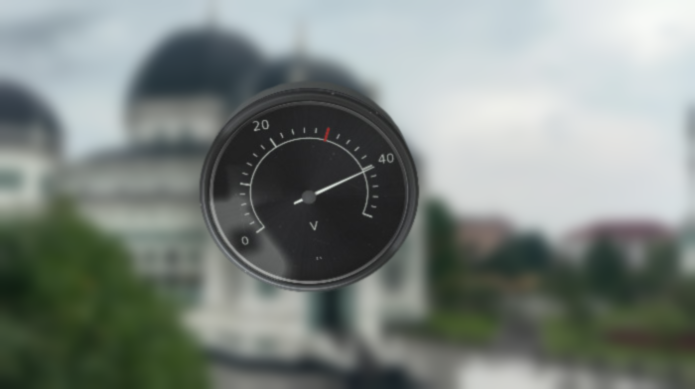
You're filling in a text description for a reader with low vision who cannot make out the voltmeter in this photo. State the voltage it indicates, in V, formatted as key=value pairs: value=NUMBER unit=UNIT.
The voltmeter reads value=40 unit=V
